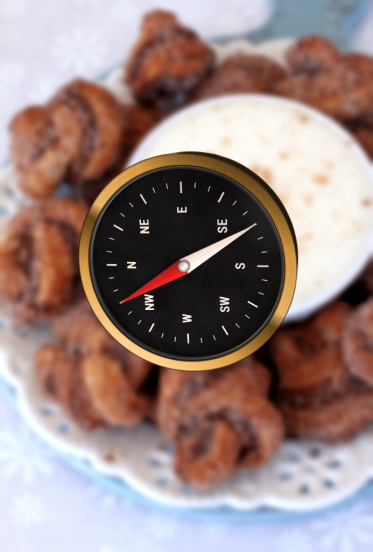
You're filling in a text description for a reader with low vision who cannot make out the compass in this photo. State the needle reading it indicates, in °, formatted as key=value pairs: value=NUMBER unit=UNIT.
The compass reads value=330 unit=°
